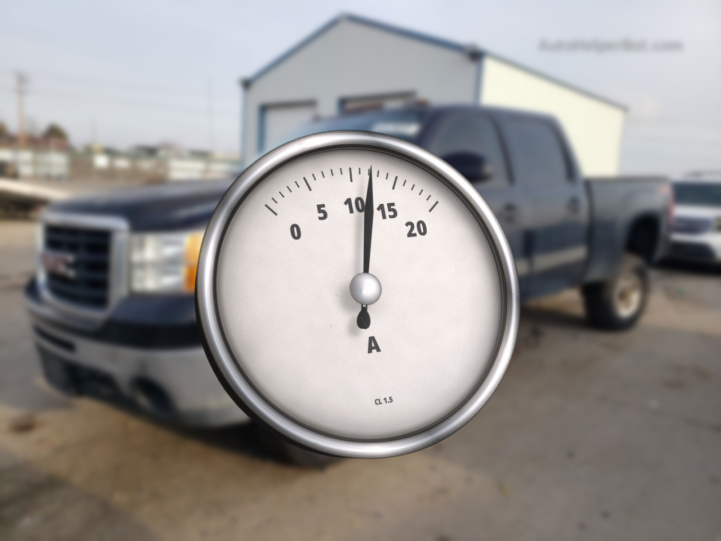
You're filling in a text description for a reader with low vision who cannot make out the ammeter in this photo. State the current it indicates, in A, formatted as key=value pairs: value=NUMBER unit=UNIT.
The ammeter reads value=12 unit=A
